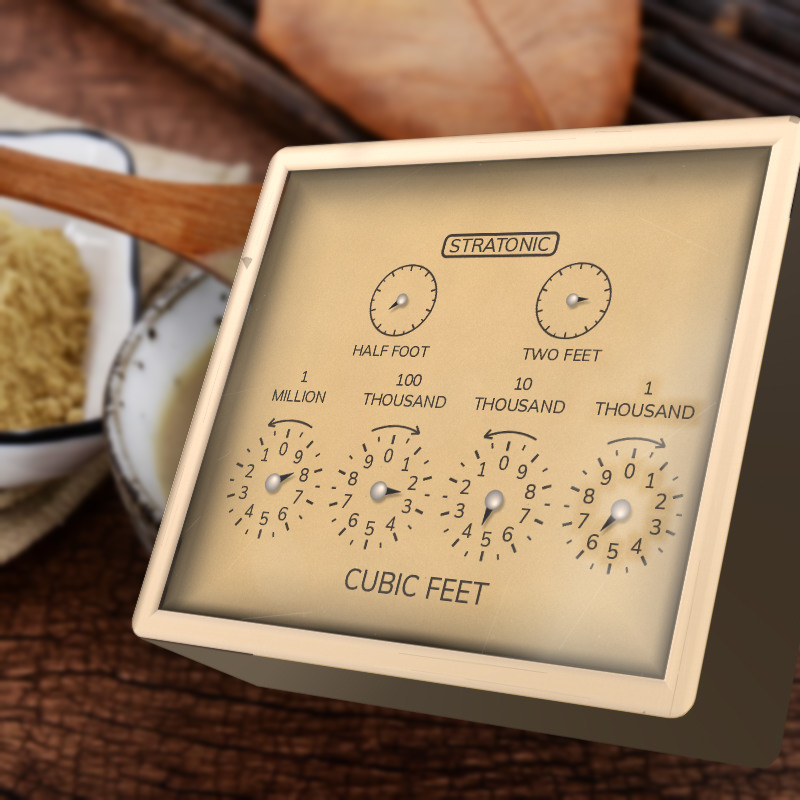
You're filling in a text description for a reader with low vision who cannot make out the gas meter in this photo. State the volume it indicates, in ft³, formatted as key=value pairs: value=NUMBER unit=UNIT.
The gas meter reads value=824600 unit=ft³
